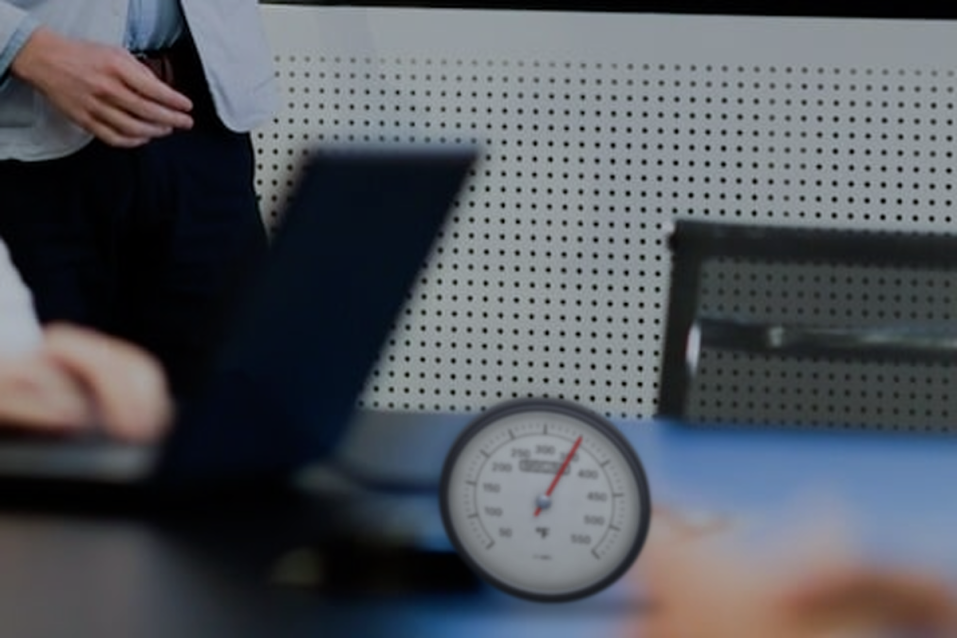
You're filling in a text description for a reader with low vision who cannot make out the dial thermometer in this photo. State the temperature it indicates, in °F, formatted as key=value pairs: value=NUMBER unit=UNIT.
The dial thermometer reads value=350 unit=°F
